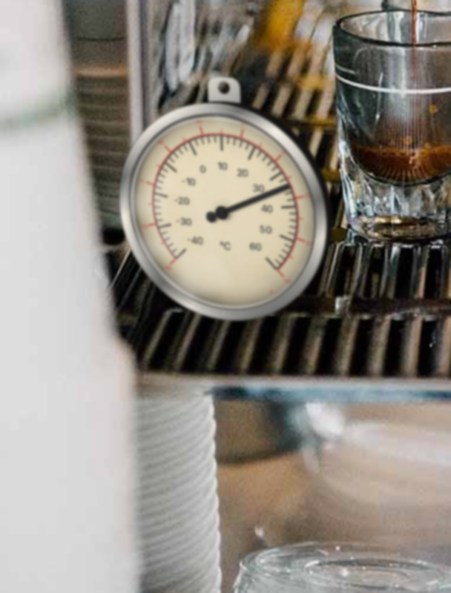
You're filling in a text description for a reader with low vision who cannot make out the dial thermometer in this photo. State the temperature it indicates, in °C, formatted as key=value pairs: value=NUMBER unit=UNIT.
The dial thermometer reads value=34 unit=°C
